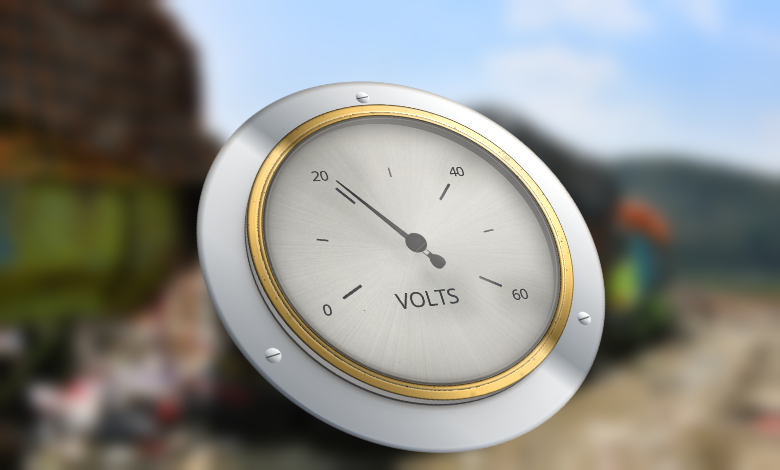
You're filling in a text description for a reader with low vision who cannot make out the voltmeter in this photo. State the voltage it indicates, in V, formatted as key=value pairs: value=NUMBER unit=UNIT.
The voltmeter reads value=20 unit=V
